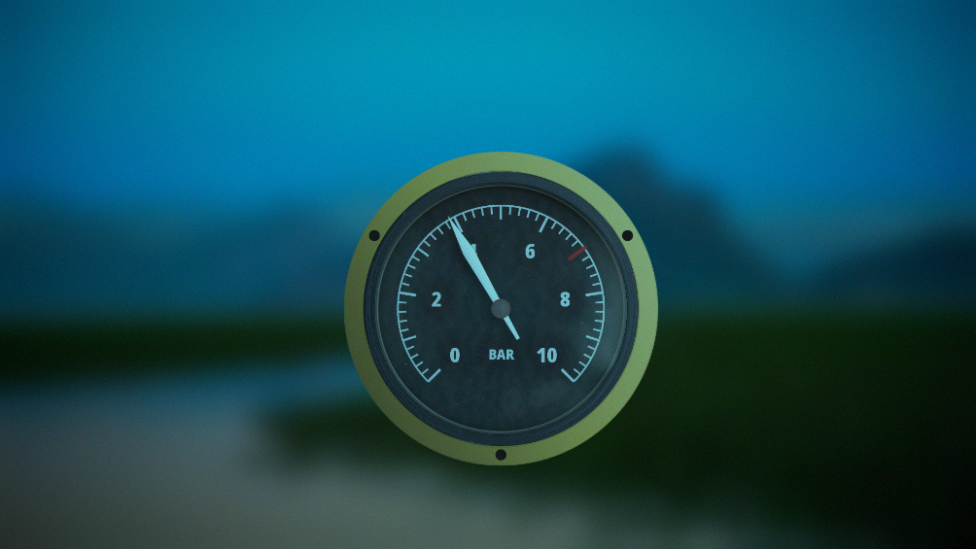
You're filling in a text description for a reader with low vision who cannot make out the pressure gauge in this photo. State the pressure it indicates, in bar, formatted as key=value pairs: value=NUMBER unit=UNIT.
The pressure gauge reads value=3.9 unit=bar
